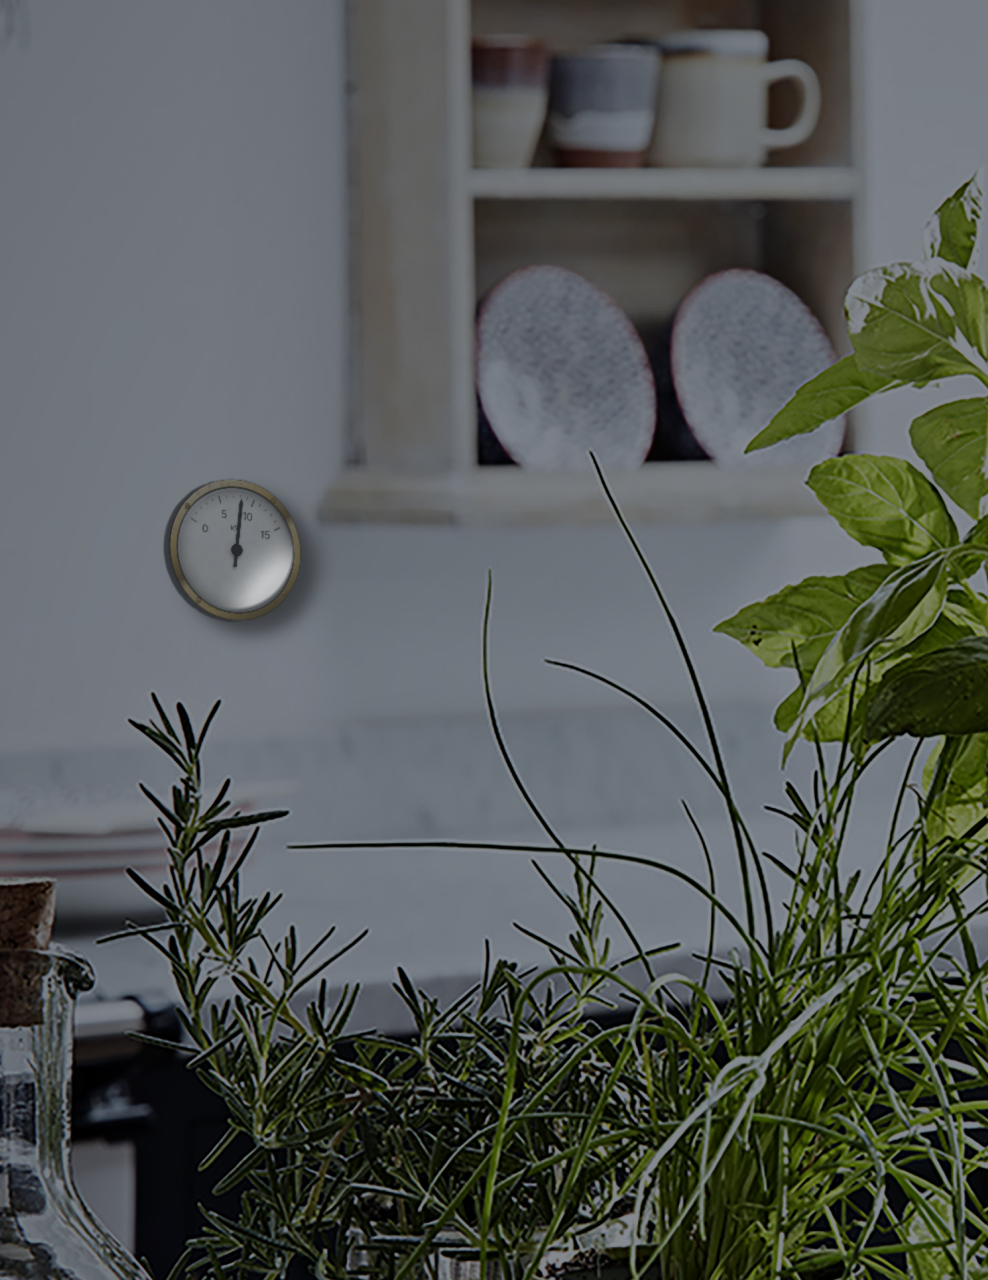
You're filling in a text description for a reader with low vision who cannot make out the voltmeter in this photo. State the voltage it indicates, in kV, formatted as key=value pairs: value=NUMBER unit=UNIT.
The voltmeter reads value=8 unit=kV
